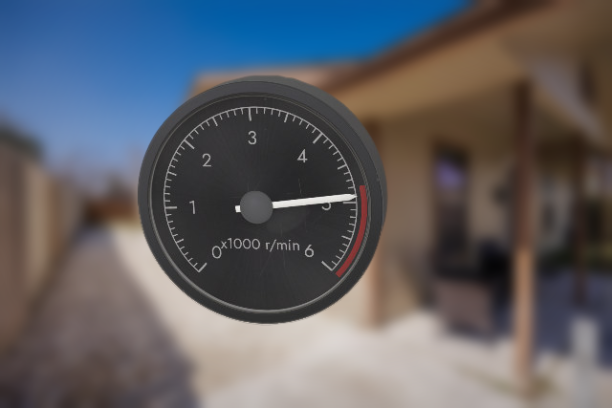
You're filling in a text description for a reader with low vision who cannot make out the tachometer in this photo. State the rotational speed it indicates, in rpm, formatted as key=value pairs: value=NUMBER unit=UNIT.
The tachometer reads value=4900 unit=rpm
